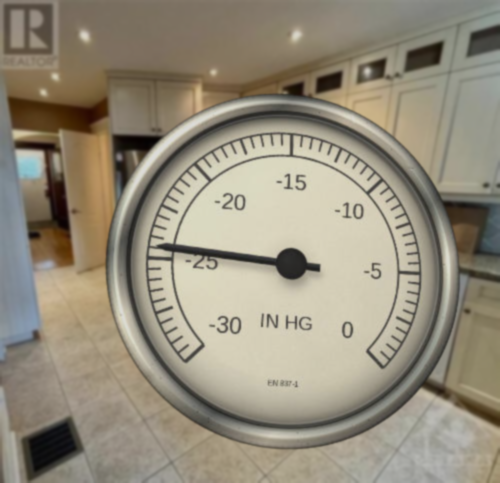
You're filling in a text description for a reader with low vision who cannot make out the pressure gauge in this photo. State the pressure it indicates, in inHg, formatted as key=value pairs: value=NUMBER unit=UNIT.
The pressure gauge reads value=-24.5 unit=inHg
